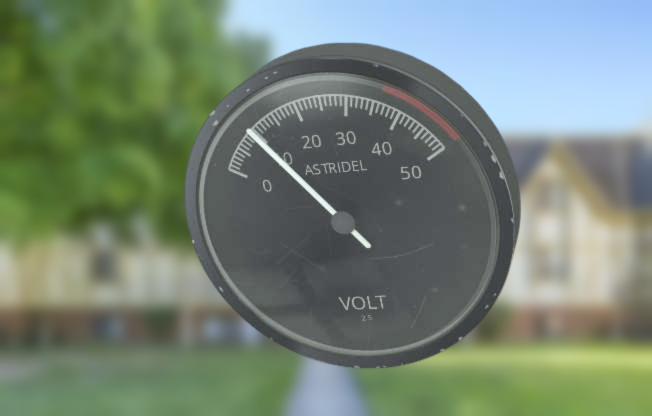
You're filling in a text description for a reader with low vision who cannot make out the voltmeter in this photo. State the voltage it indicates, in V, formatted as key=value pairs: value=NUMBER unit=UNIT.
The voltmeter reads value=10 unit=V
